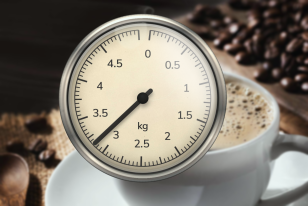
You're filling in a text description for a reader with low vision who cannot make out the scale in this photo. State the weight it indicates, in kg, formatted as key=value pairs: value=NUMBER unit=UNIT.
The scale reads value=3.15 unit=kg
